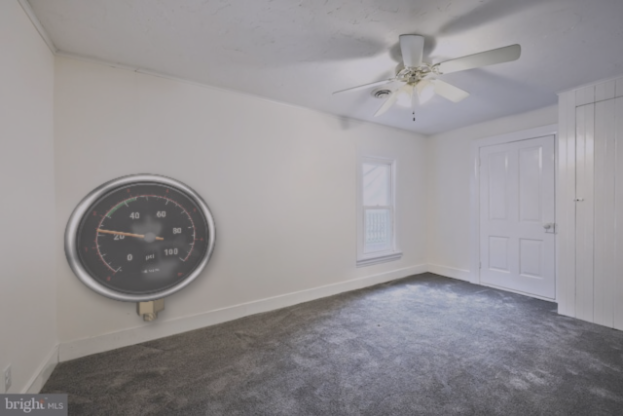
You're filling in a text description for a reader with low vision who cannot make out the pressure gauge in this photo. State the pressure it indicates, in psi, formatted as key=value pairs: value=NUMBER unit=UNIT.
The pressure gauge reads value=22.5 unit=psi
